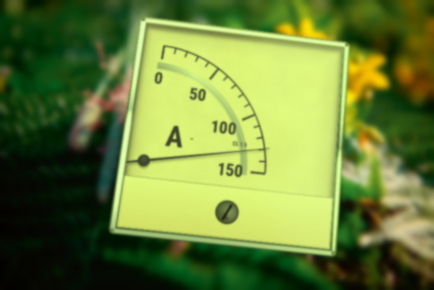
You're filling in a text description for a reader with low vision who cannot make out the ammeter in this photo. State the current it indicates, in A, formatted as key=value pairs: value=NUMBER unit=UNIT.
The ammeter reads value=130 unit=A
